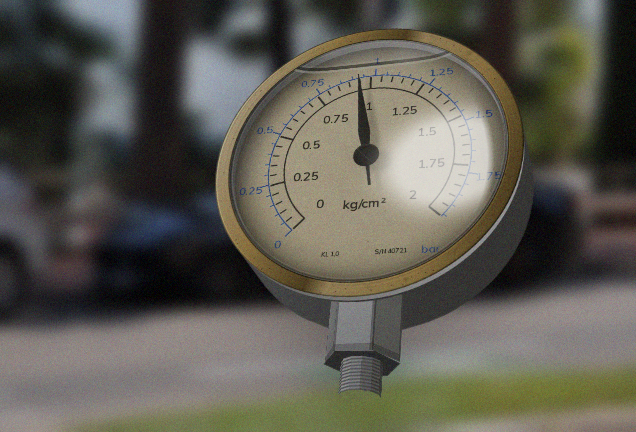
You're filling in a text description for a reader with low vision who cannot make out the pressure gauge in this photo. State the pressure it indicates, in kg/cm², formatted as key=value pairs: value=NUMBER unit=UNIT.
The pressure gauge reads value=0.95 unit=kg/cm²
